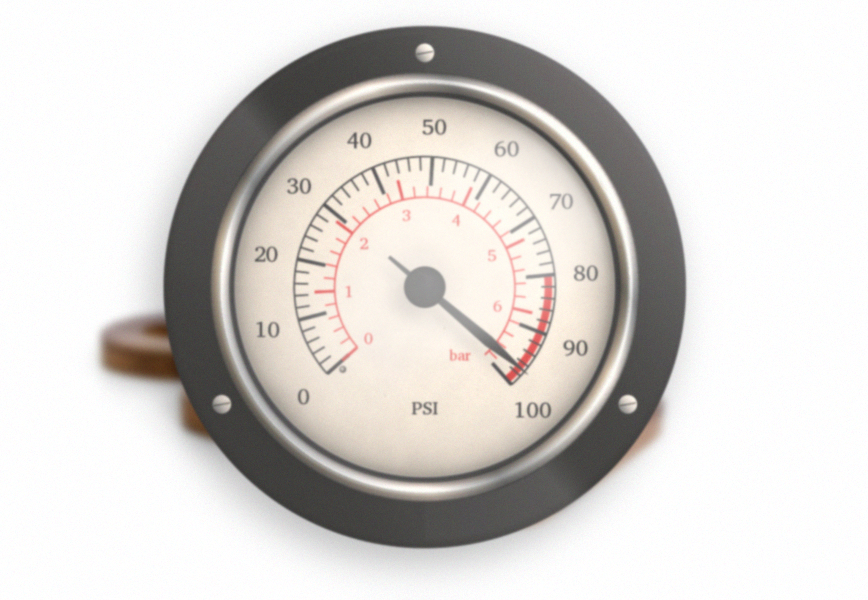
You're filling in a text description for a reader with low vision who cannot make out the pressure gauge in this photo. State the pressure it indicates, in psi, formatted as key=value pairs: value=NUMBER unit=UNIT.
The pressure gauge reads value=97 unit=psi
